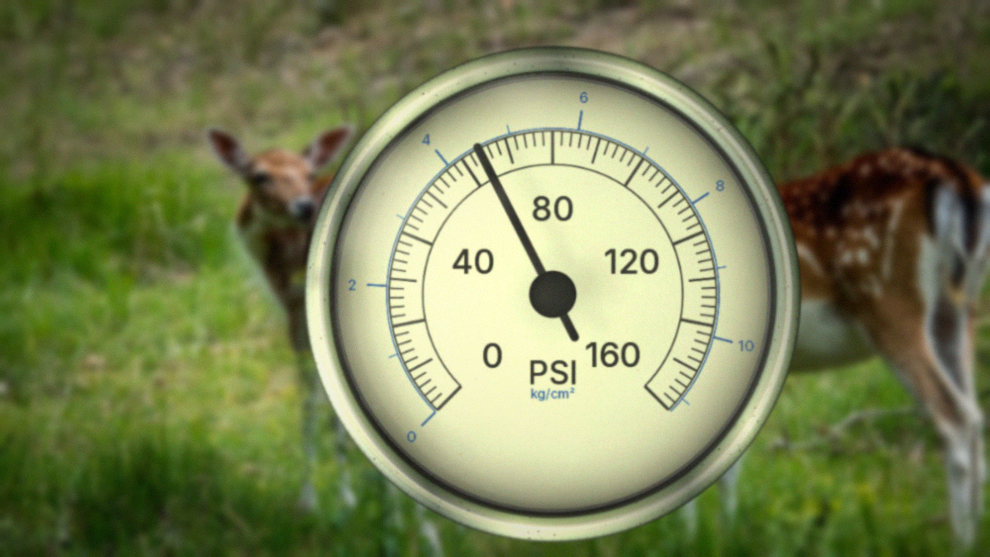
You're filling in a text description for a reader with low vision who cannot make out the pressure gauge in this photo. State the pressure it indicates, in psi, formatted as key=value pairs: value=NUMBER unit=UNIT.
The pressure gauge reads value=64 unit=psi
